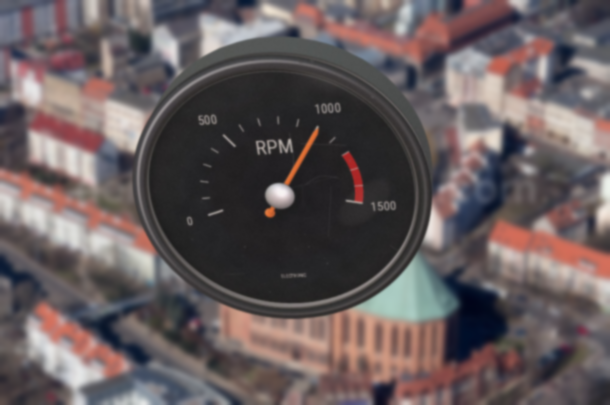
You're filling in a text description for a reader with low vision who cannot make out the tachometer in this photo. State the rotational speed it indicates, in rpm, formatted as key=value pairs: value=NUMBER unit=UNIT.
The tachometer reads value=1000 unit=rpm
